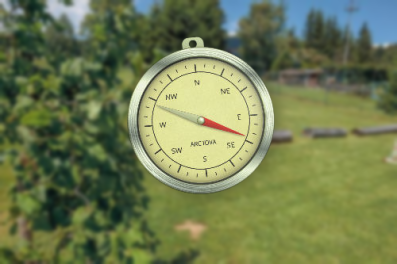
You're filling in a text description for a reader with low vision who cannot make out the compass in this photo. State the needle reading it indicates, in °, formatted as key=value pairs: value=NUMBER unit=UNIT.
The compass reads value=115 unit=°
